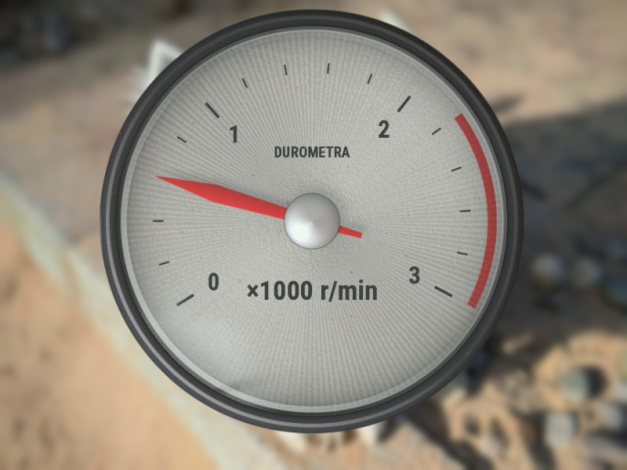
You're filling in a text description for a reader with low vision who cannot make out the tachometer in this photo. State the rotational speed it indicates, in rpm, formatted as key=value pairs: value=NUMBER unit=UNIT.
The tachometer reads value=600 unit=rpm
